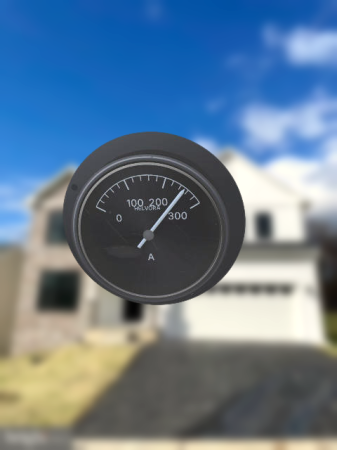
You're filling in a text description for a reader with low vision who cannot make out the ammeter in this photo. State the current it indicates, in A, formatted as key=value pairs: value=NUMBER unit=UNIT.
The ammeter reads value=250 unit=A
